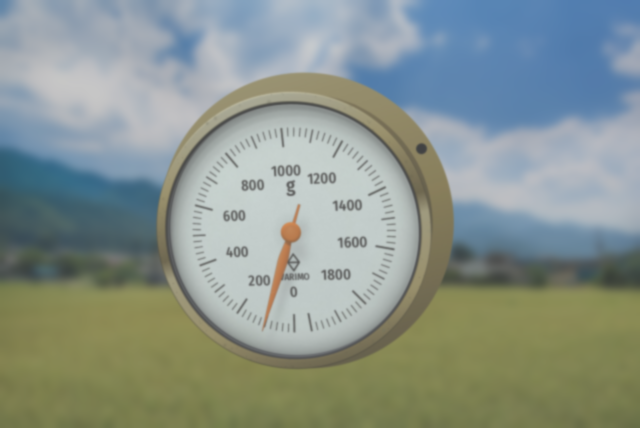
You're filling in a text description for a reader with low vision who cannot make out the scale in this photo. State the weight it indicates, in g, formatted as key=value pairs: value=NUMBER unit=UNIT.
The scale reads value=100 unit=g
